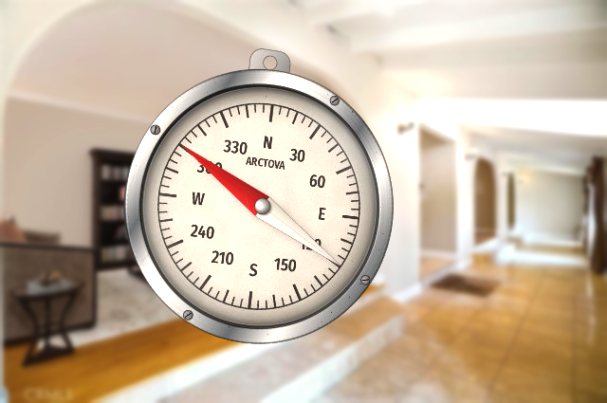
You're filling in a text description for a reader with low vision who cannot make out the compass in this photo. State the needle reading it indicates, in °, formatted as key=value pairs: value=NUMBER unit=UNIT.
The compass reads value=300 unit=°
